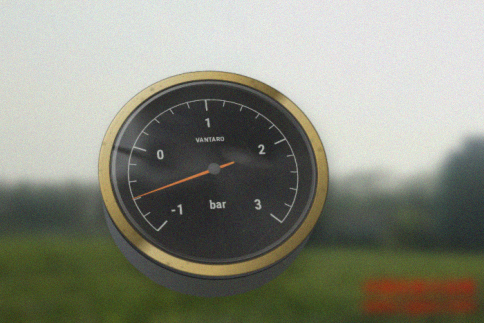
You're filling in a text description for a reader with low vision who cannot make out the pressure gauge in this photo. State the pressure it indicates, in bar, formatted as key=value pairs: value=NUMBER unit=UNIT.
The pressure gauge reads value=-0.6 unit=bar
